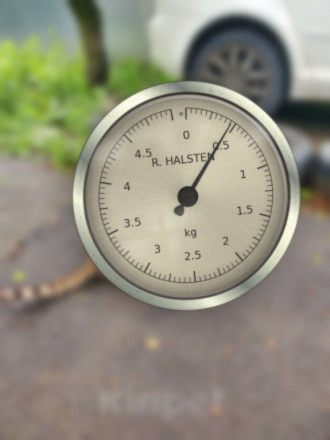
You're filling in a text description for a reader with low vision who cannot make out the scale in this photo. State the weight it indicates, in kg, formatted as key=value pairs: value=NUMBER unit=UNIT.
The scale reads value=0.45 unit=kg
